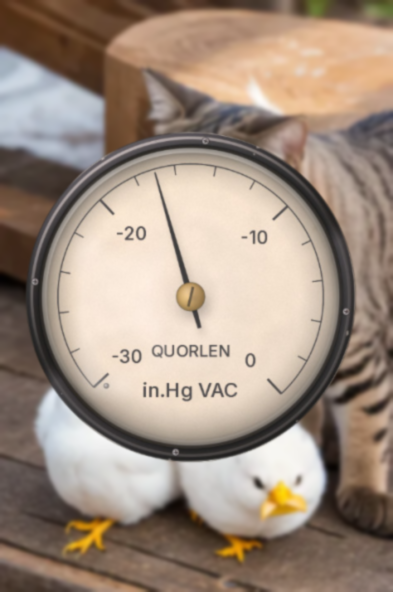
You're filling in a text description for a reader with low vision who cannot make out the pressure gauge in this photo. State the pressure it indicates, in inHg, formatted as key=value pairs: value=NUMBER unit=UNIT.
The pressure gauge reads value=-17 unit=inHg
